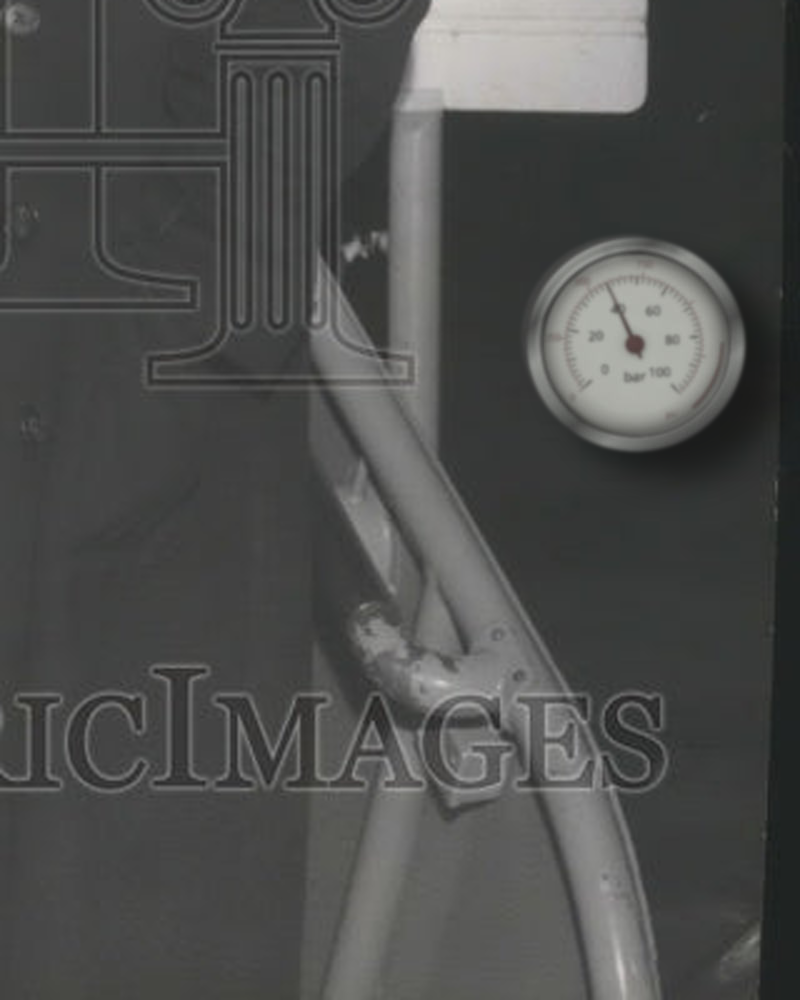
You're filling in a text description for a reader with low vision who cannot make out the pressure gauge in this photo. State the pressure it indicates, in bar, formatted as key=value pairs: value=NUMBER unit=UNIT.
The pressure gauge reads value=40 unit=bar
